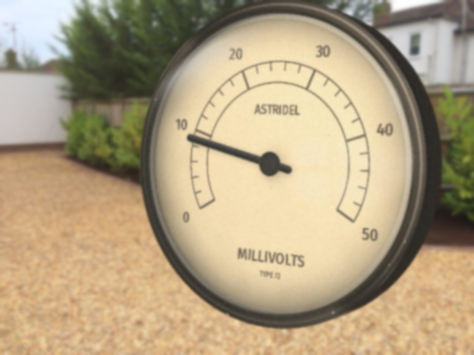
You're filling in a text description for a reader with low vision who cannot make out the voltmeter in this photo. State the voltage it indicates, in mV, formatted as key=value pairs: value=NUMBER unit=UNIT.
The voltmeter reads value=9 unit=mV
